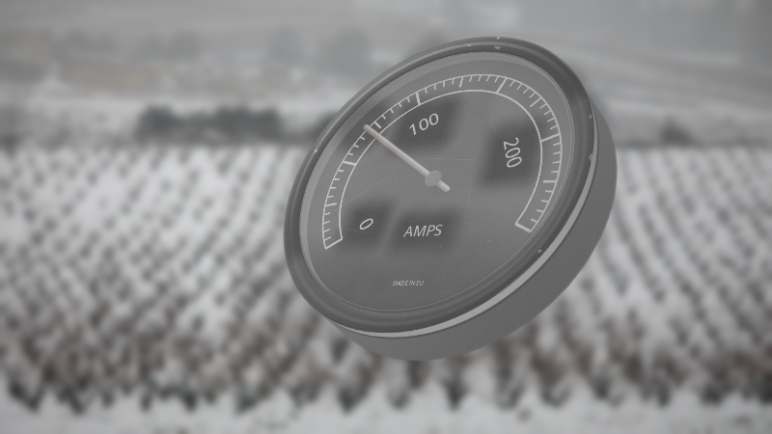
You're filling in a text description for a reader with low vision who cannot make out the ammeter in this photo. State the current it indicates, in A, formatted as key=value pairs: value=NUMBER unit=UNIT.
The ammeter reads value=70 unit=A
